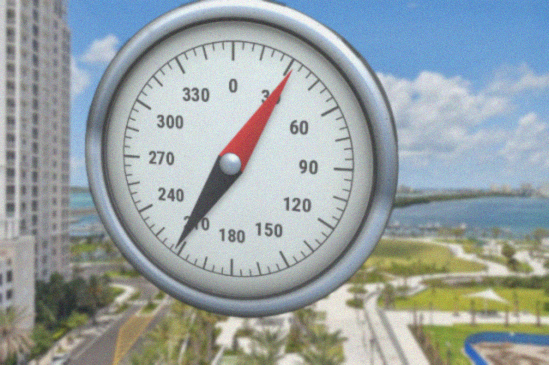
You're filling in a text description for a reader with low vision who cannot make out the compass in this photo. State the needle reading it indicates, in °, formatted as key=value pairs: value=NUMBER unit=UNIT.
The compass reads value=32.5 unit=°
